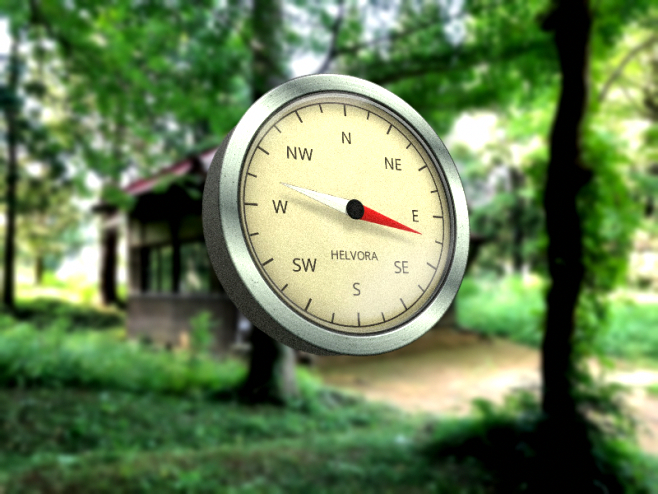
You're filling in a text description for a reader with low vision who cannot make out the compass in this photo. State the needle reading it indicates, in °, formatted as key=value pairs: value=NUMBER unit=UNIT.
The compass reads value=105 unit=°
